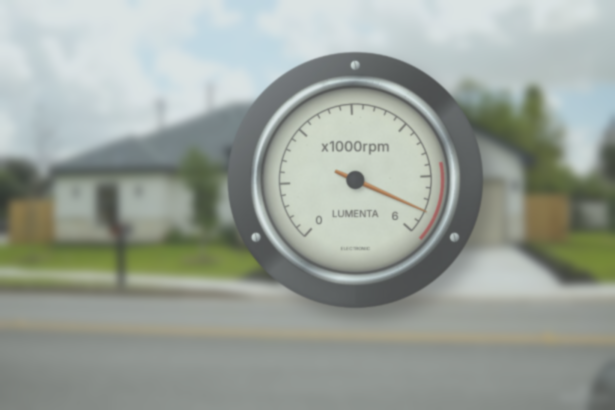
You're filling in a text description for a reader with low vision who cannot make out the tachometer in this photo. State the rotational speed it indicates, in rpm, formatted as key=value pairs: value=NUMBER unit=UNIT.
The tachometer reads value=5600 unit=rpm
